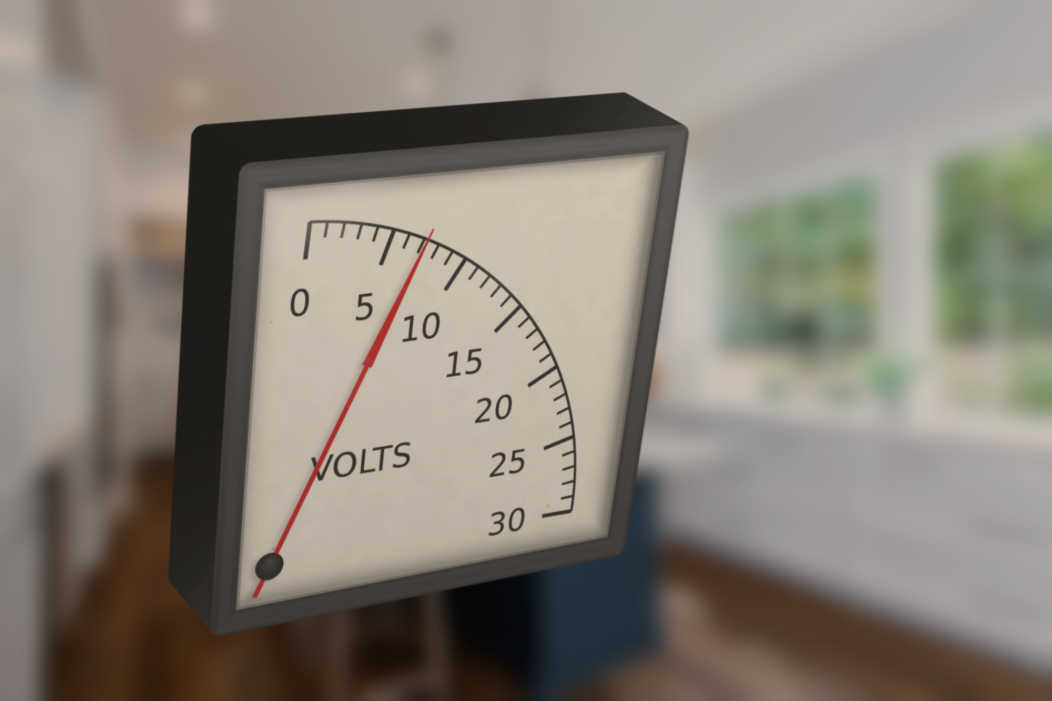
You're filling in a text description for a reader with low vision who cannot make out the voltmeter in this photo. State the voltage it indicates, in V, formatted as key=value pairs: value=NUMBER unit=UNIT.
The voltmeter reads value=7 unit=V
